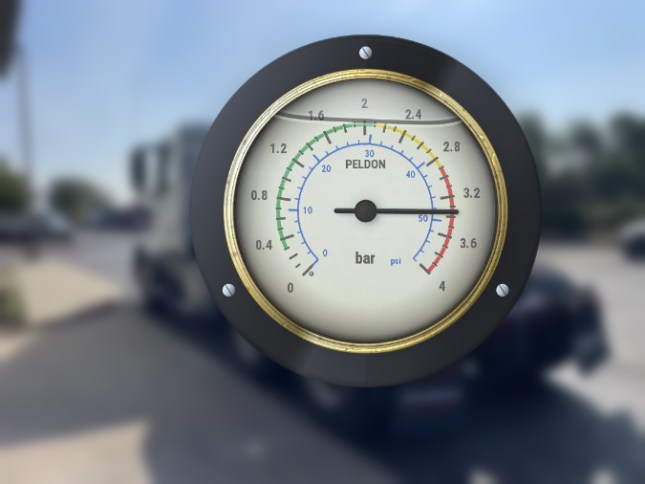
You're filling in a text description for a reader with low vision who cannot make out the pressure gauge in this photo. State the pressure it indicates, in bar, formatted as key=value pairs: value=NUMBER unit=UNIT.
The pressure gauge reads value=3.35 unit=bar
